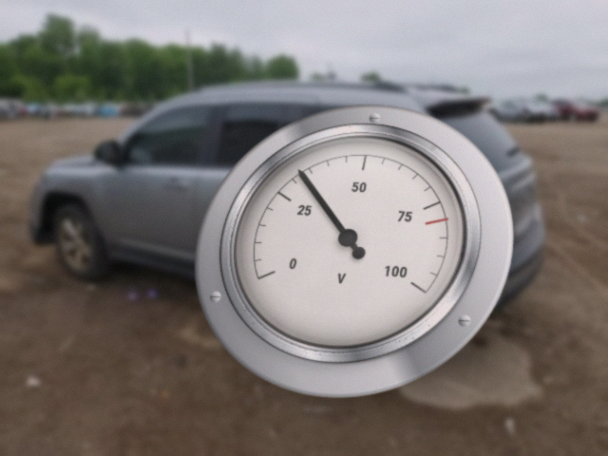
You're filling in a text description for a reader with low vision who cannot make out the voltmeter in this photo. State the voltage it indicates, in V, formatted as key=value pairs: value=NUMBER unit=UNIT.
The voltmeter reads value=32.5 unit=V
